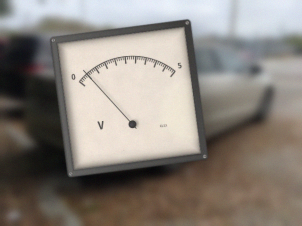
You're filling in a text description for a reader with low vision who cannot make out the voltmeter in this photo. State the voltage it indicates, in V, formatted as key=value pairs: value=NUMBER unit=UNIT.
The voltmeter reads value=0.5 unit=V
